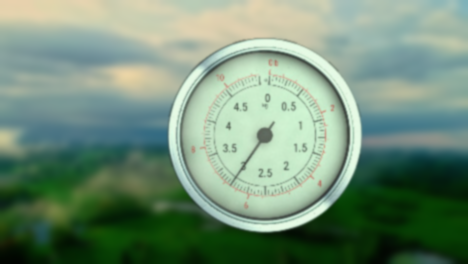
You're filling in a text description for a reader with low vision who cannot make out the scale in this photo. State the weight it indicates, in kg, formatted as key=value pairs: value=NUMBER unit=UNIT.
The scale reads value=3 unit=kg
